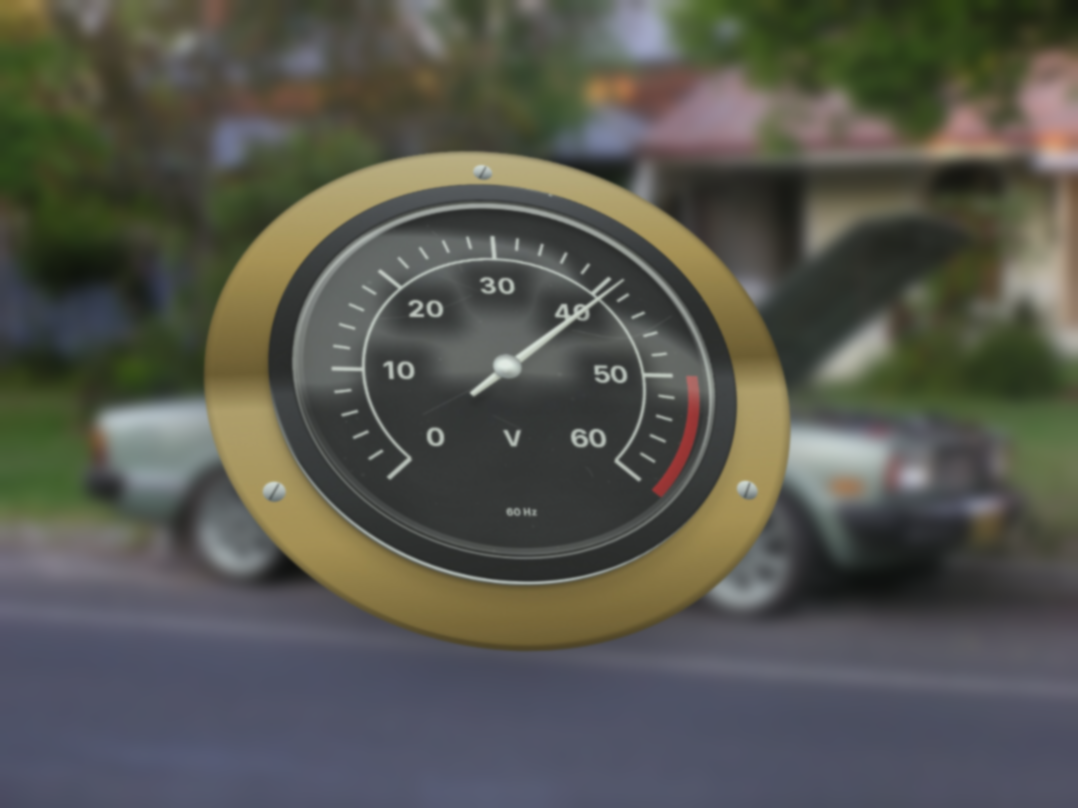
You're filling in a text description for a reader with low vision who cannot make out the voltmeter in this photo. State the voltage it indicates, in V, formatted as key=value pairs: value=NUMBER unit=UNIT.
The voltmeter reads value=41 unit=V
